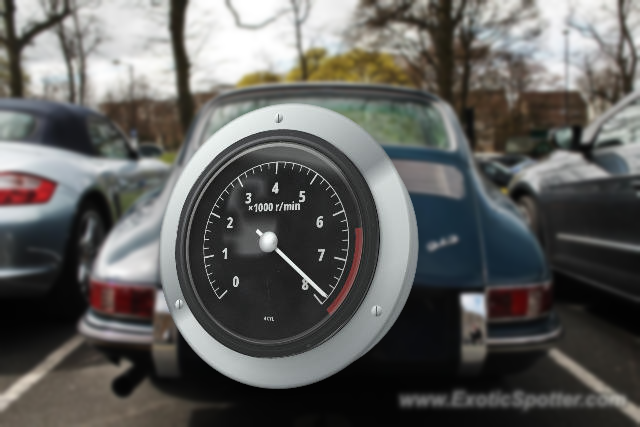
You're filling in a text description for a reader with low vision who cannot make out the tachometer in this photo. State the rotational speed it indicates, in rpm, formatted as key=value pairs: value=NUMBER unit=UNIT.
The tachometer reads value=7800 unit=rpm
